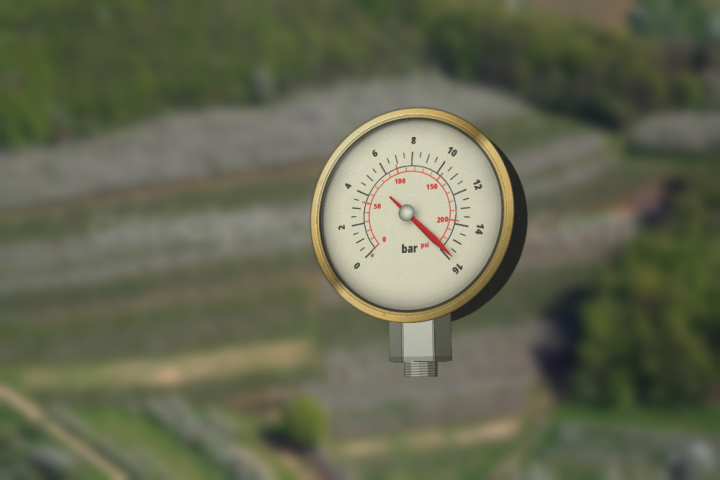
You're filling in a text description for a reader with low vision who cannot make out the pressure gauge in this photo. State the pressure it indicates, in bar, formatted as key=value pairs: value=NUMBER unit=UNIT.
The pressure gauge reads value=15.75 unit=bar
